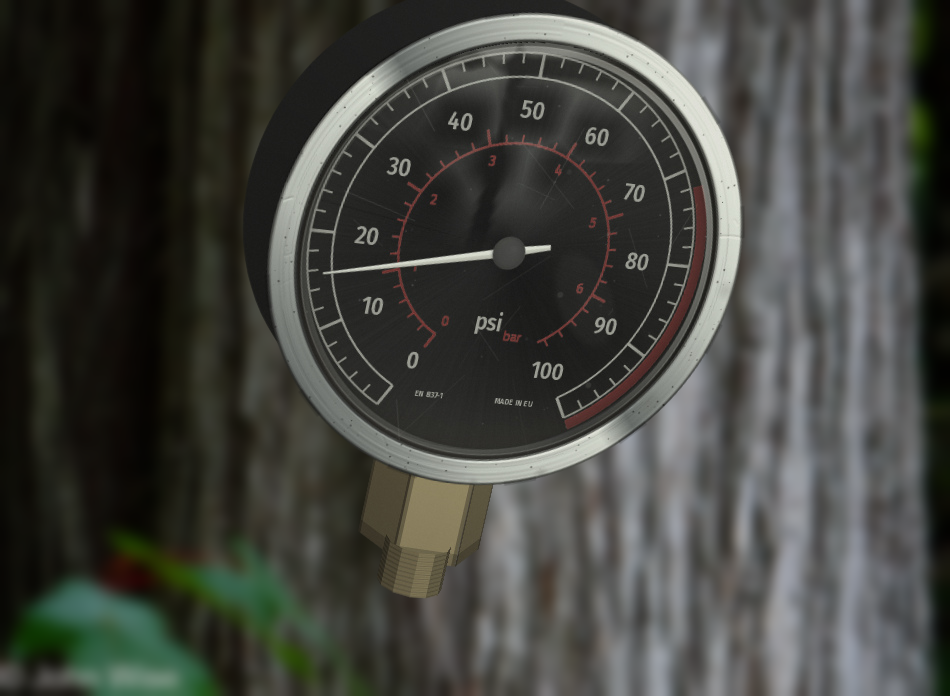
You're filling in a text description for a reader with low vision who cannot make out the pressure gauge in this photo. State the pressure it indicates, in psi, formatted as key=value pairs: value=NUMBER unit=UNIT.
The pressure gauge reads value=16 unit=psi
